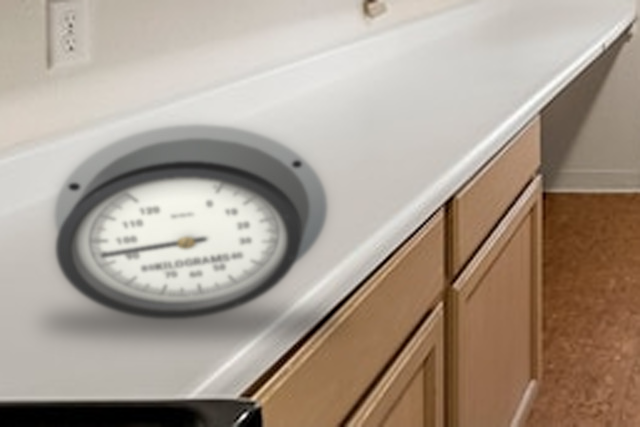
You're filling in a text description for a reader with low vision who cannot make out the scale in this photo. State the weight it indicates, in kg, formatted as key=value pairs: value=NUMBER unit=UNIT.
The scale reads value=95 unit=kg
